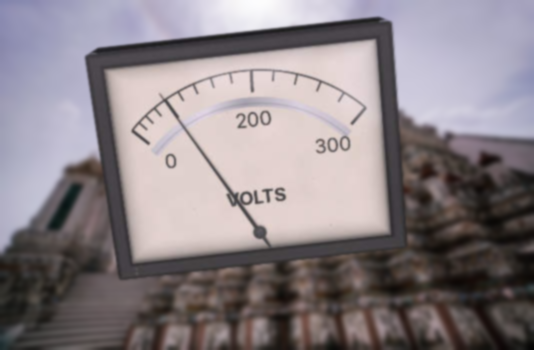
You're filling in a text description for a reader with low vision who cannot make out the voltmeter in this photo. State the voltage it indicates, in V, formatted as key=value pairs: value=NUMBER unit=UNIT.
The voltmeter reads value=100 unit=V
